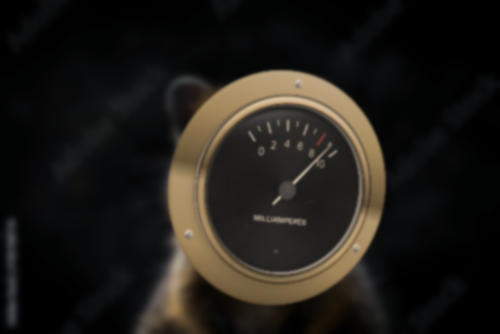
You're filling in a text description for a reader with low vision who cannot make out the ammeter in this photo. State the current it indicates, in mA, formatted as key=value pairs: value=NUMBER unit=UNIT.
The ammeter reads value=9 unit=mA
